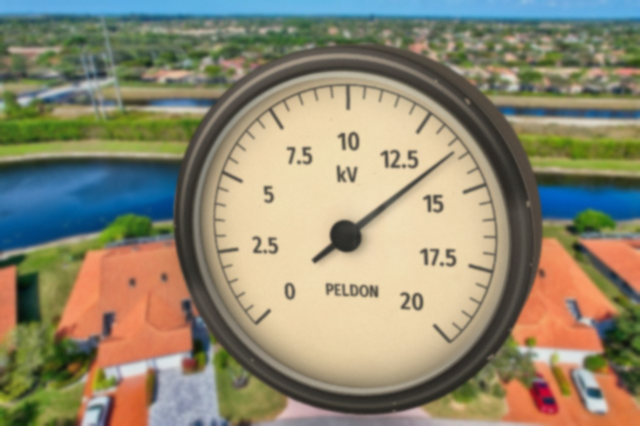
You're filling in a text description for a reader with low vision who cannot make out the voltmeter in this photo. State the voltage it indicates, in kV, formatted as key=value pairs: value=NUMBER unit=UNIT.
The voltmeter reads value=13.75 unit=kV
